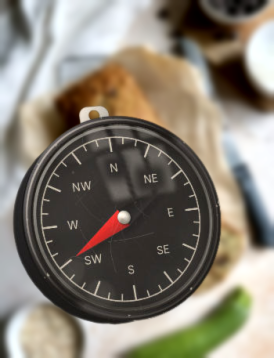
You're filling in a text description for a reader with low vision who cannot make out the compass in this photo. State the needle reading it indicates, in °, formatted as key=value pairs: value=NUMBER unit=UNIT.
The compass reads value=240 unit=°
